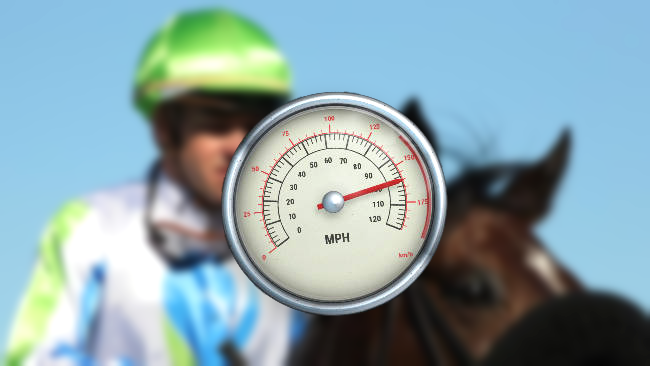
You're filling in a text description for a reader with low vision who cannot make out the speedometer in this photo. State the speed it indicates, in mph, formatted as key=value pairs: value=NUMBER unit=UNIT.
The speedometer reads value=100 unit=mph
